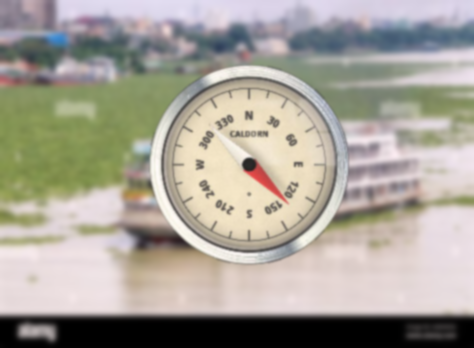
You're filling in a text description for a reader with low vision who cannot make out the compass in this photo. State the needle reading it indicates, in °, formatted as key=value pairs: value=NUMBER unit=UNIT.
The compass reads value=135 unit=°
